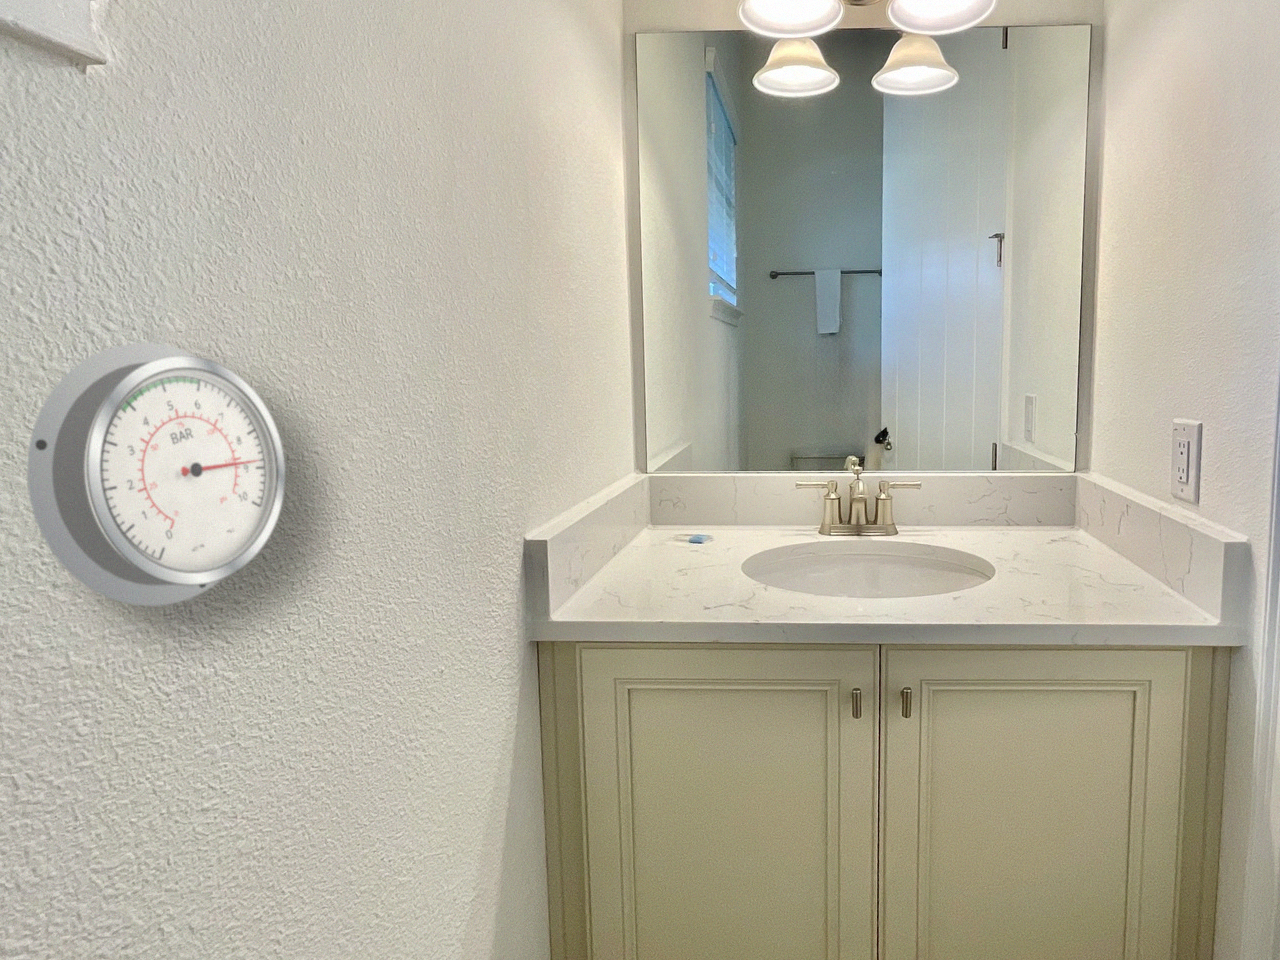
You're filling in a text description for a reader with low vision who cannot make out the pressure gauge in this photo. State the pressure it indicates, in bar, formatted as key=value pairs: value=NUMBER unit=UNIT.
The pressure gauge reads value=8.8 unit=bar
